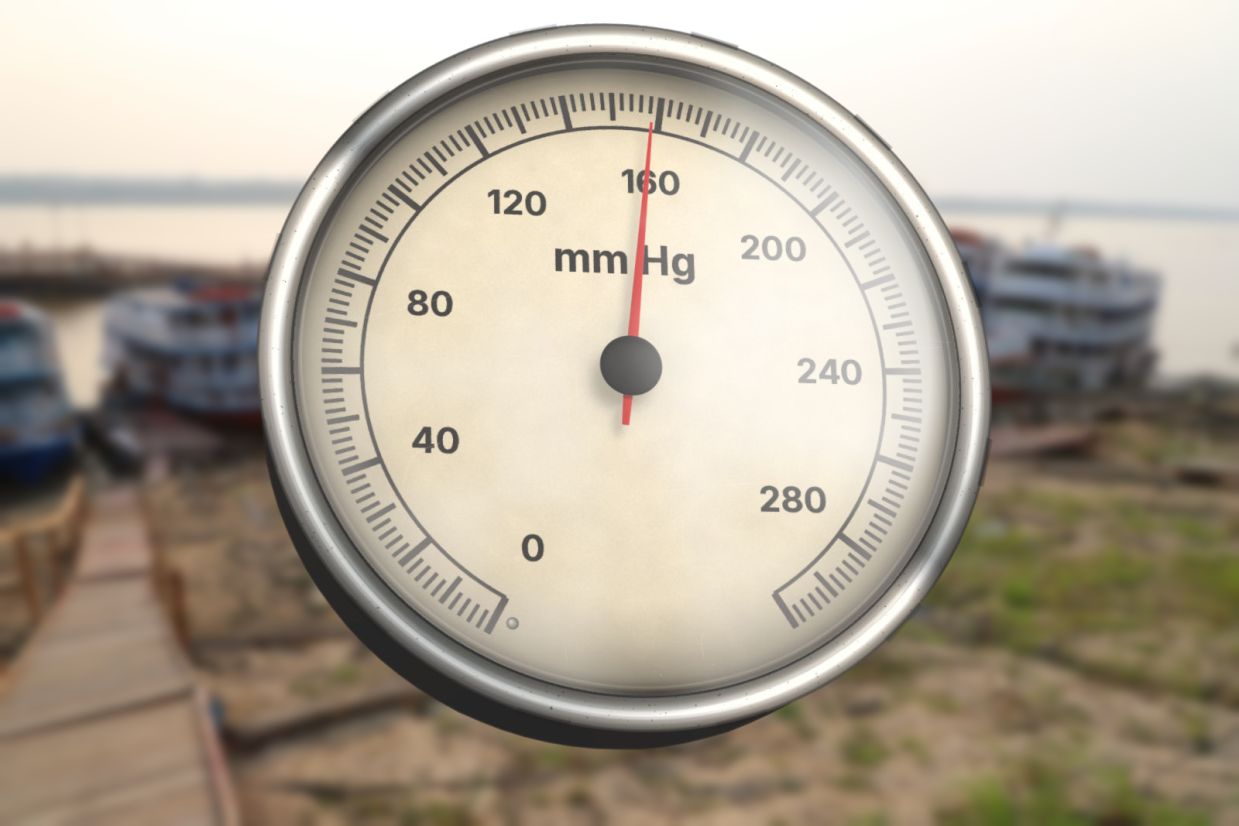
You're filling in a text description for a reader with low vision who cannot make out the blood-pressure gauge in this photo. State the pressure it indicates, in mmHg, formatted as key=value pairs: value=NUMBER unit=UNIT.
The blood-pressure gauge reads value=158 unit=mmHg
